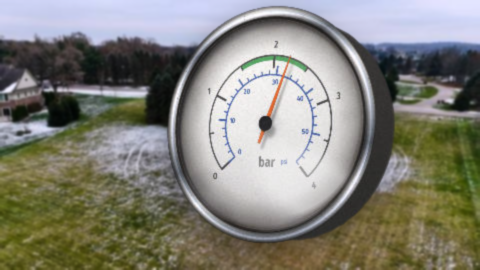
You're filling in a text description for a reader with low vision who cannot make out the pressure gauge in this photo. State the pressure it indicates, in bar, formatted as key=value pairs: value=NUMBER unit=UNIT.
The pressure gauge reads value=2.25 unit=bar
